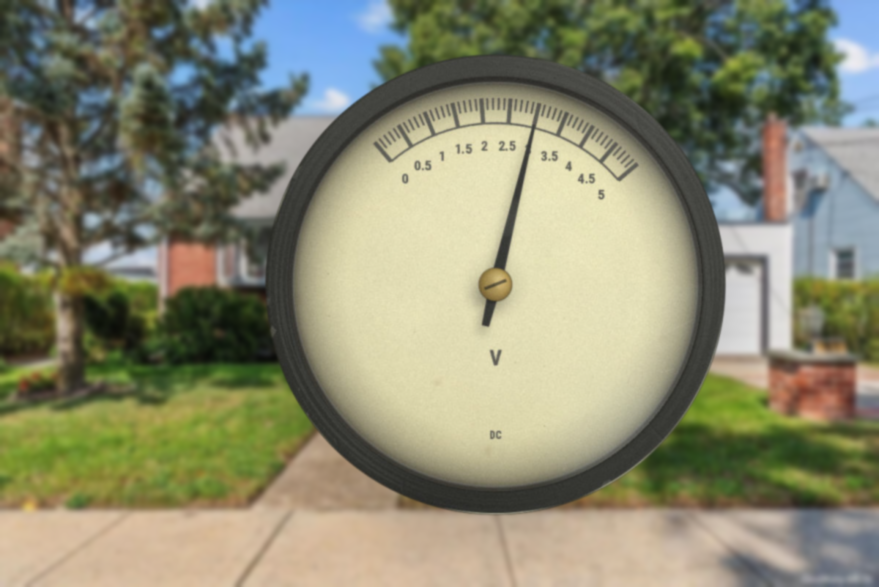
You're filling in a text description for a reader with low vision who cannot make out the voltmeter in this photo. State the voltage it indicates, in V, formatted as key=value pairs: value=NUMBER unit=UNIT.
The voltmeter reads value=3 unit=V
